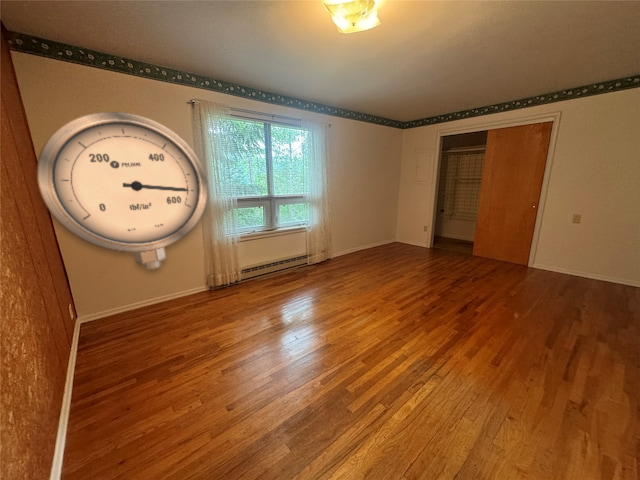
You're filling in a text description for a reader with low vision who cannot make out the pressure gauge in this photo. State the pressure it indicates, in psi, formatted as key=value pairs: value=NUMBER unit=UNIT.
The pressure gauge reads value=550 unit=psi
